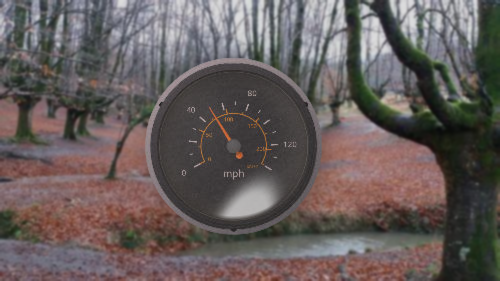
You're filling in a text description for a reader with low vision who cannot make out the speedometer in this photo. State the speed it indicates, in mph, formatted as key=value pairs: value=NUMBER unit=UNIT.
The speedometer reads value=50 unit=mph
